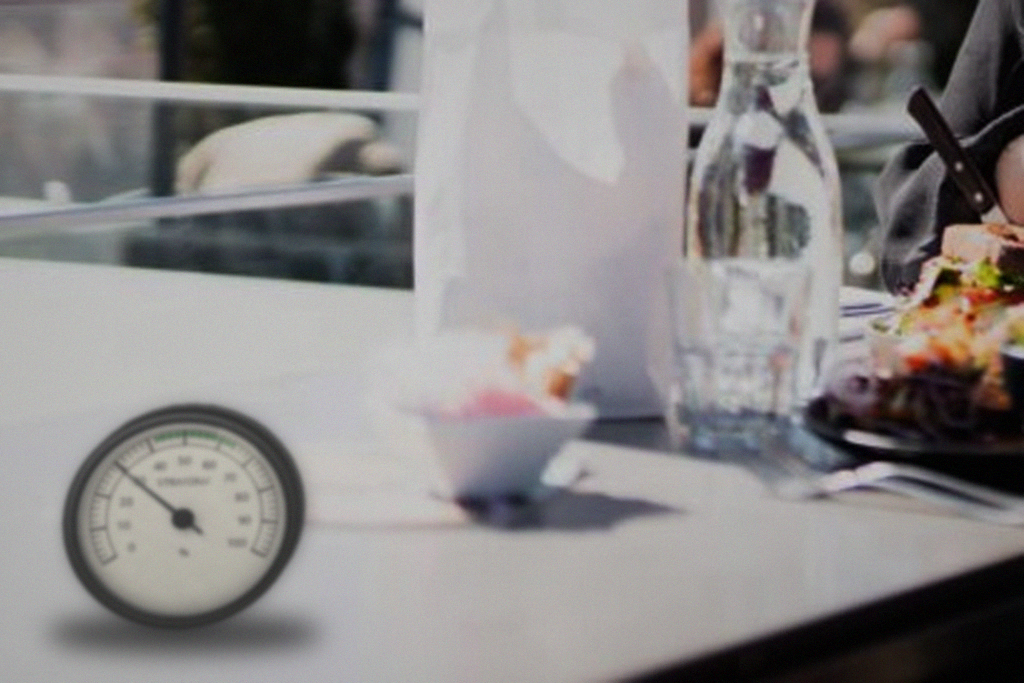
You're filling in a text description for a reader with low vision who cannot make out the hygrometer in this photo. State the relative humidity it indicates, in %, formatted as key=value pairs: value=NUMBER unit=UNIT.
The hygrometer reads value=30 unit=%
